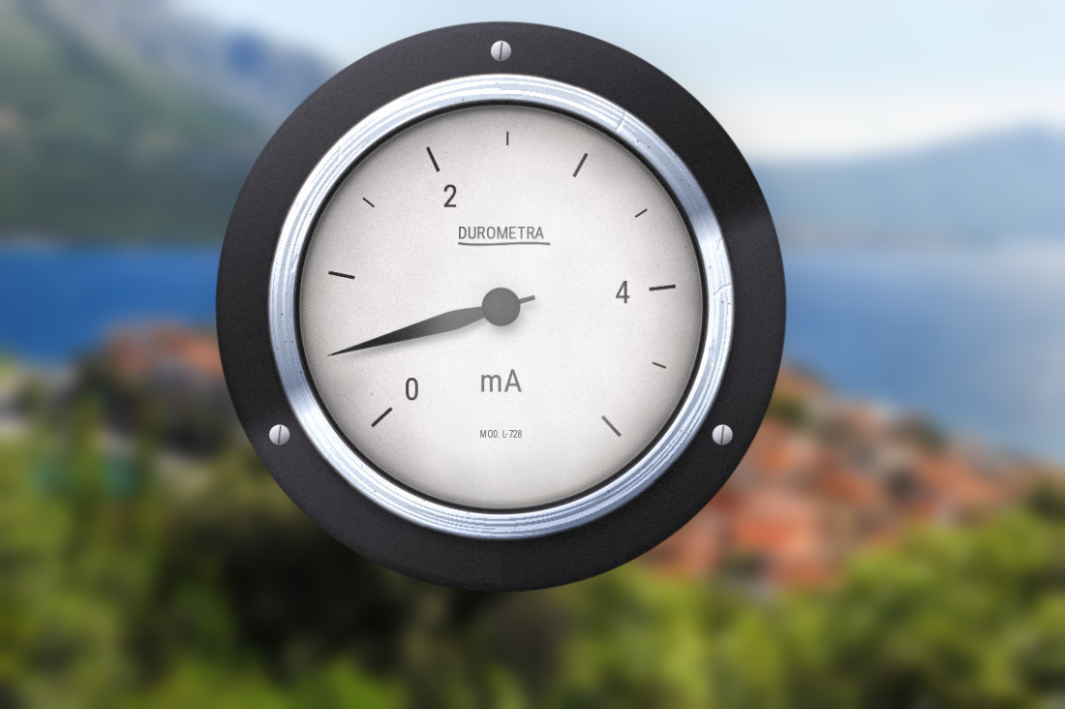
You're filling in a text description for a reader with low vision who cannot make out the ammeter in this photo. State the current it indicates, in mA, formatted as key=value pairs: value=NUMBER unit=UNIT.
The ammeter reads value=0.5 unit=mA
